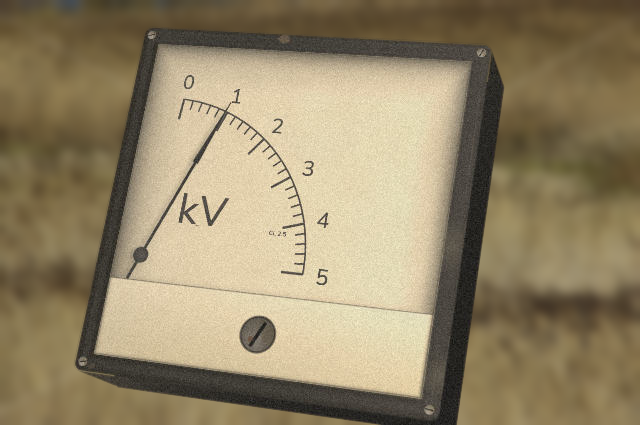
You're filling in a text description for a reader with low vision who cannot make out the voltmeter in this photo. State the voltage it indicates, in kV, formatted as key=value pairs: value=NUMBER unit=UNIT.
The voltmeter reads value=1 unit=kV
